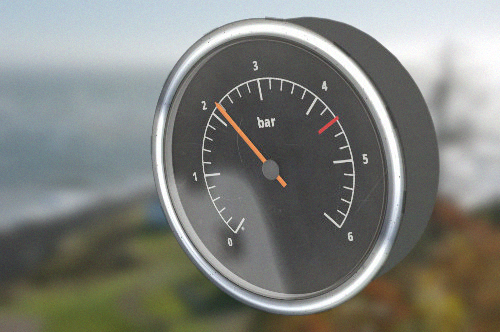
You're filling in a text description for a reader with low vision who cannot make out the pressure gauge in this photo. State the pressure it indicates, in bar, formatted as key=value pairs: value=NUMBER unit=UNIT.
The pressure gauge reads value=2.2 unit=bar
